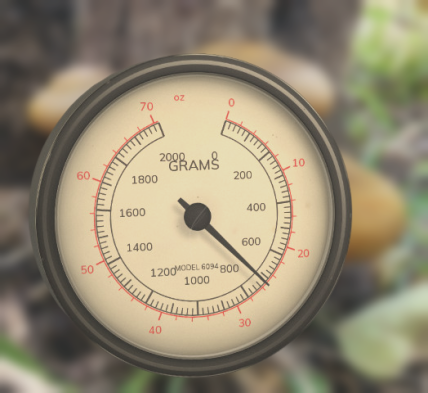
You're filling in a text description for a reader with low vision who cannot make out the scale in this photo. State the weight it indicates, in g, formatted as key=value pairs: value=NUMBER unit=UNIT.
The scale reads value=720 unit=g
